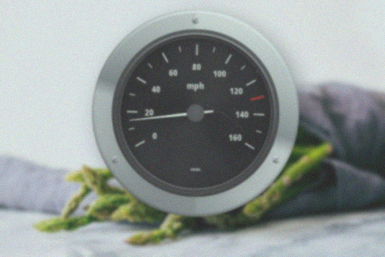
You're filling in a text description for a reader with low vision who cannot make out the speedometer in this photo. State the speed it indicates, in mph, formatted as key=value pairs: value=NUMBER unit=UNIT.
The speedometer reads value=15 unit=mph
